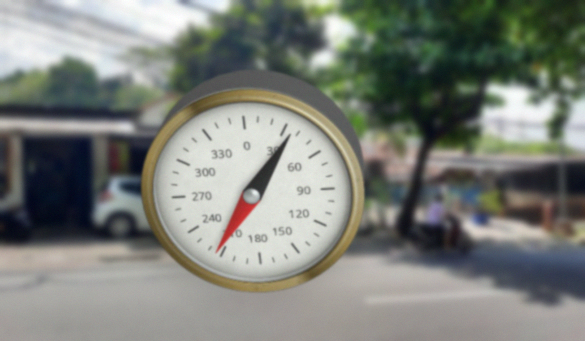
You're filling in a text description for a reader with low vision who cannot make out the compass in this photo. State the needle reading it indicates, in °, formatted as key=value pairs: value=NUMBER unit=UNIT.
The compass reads value=215 unit=°
